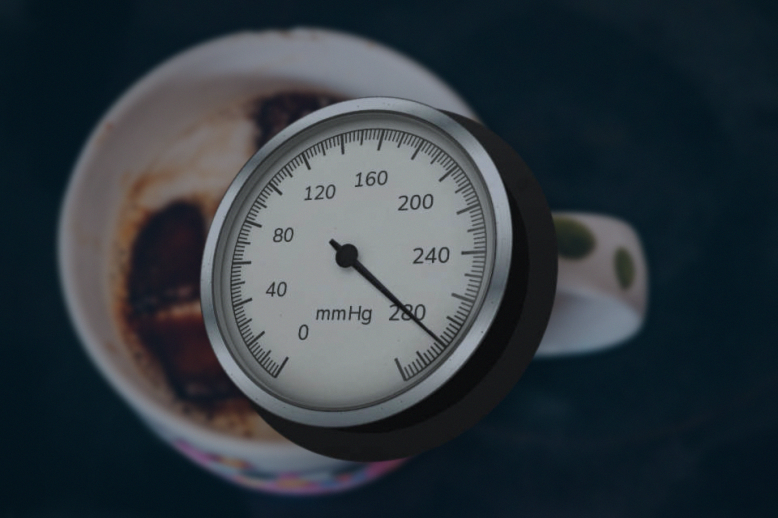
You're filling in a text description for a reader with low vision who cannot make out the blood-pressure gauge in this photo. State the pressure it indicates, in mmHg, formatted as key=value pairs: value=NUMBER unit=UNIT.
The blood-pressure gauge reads value=280 unit=mmHg
